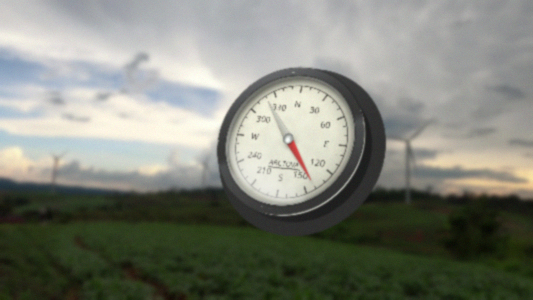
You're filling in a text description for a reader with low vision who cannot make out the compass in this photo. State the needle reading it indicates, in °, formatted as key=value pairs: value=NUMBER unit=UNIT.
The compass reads value=140 unit=°
